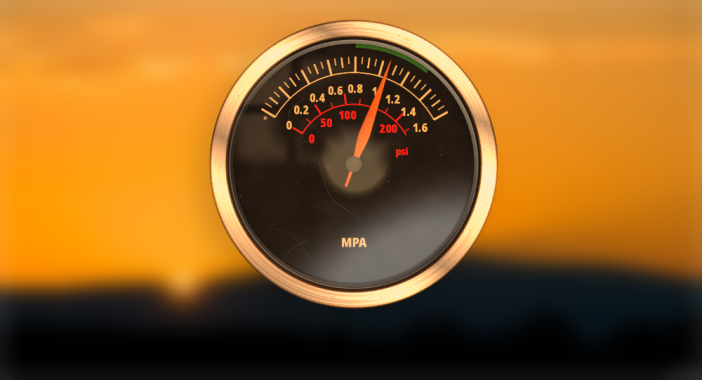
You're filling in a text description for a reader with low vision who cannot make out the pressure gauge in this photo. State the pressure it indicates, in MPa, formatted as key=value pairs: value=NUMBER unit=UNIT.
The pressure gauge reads value=1.05 unit=MPa
